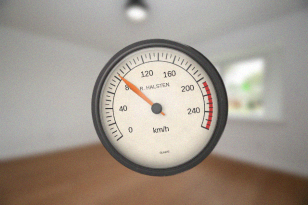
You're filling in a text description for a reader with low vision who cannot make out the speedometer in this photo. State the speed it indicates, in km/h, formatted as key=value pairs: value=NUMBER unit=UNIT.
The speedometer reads value=85 unit=km/h
